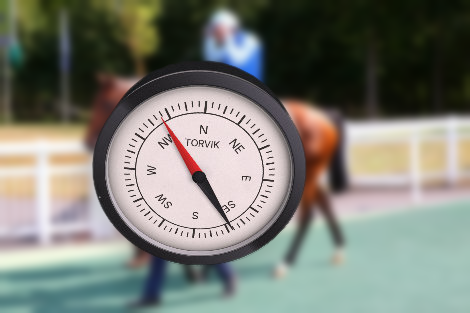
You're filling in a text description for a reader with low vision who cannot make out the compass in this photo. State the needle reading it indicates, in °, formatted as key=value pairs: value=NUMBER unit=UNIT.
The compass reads value=325 unit=°
